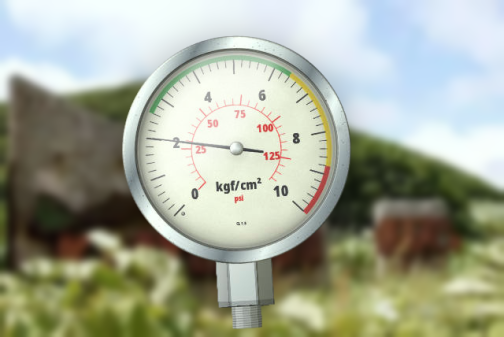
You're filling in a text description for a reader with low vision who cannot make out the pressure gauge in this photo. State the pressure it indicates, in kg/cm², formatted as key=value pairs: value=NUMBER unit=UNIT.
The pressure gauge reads value=2 unit=kg/cm²
